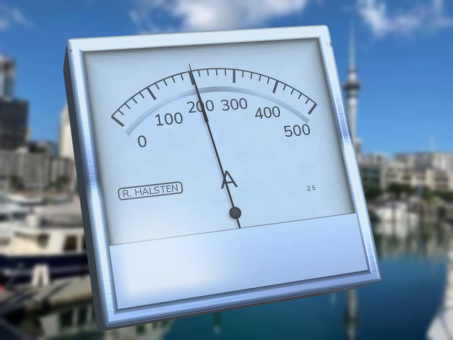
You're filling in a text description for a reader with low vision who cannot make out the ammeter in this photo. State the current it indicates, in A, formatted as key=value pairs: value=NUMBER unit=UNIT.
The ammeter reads value=200 unit=A
